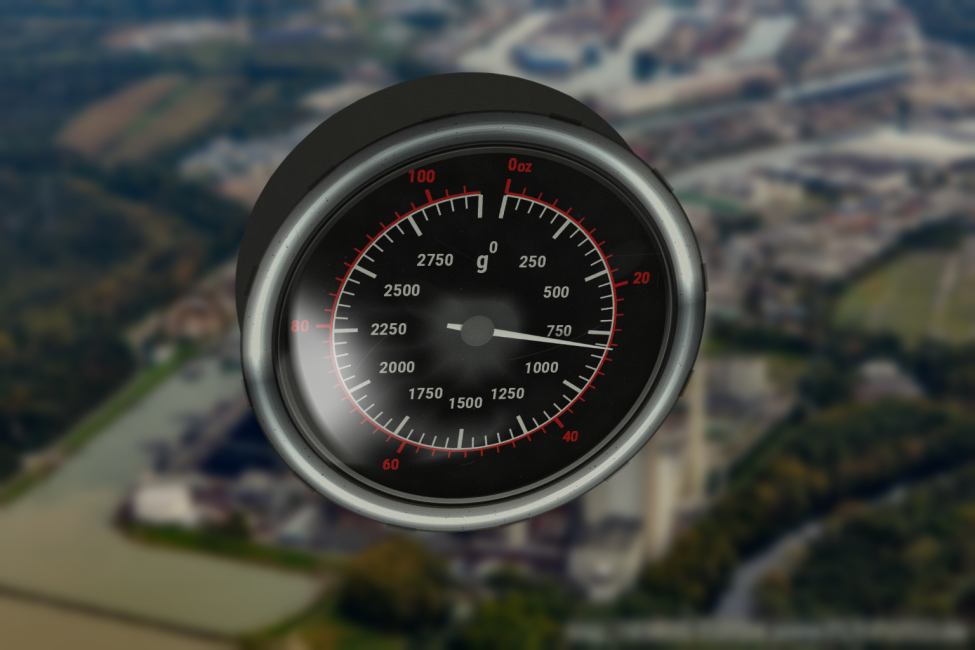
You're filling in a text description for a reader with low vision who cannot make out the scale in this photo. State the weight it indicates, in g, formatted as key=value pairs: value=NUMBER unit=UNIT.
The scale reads value=800 unit=g
